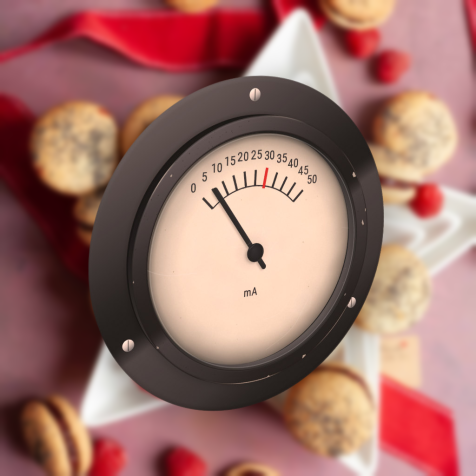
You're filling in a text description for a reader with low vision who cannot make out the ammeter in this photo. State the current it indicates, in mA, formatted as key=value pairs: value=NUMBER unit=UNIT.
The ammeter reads value=5 unit=mA
